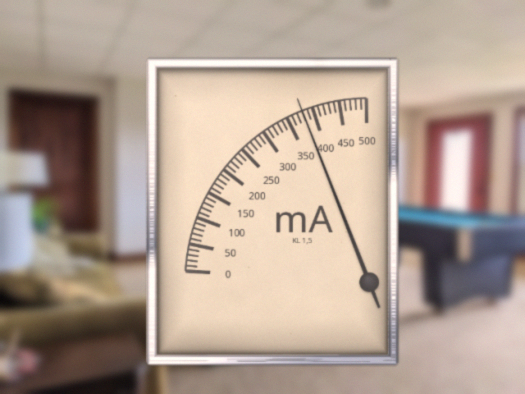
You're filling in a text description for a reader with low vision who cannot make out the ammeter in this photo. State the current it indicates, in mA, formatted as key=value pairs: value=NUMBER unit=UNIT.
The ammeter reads value=380 unit=mA
